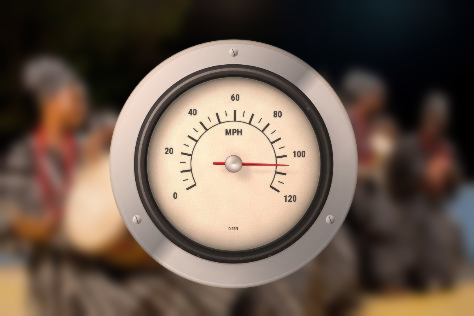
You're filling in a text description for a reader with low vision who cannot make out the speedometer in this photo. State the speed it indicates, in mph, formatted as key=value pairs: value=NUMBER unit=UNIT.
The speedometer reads value=105 unit=mph
